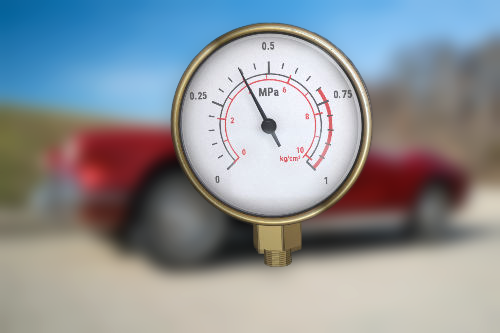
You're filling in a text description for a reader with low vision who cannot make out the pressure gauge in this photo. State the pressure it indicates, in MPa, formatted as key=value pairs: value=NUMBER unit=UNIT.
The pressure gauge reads value=0.4 unit=MPa
